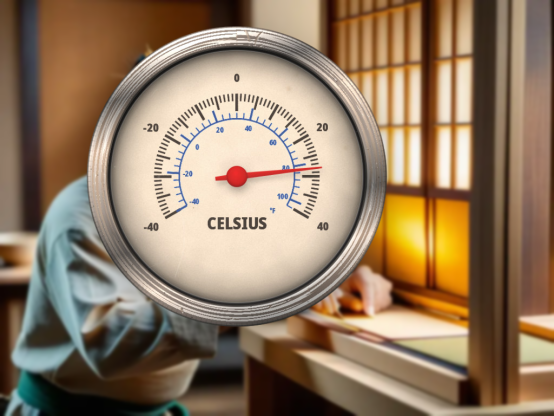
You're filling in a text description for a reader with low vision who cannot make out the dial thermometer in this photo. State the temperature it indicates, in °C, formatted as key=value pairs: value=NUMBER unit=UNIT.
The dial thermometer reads value=28 unit=°C
